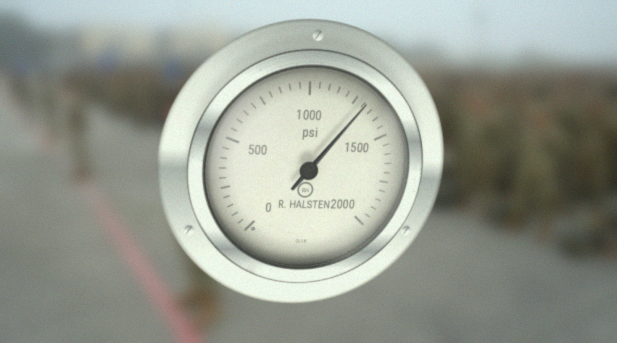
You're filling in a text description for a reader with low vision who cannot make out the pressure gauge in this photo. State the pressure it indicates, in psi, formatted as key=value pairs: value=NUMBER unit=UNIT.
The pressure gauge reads value=1300 unit=psi
